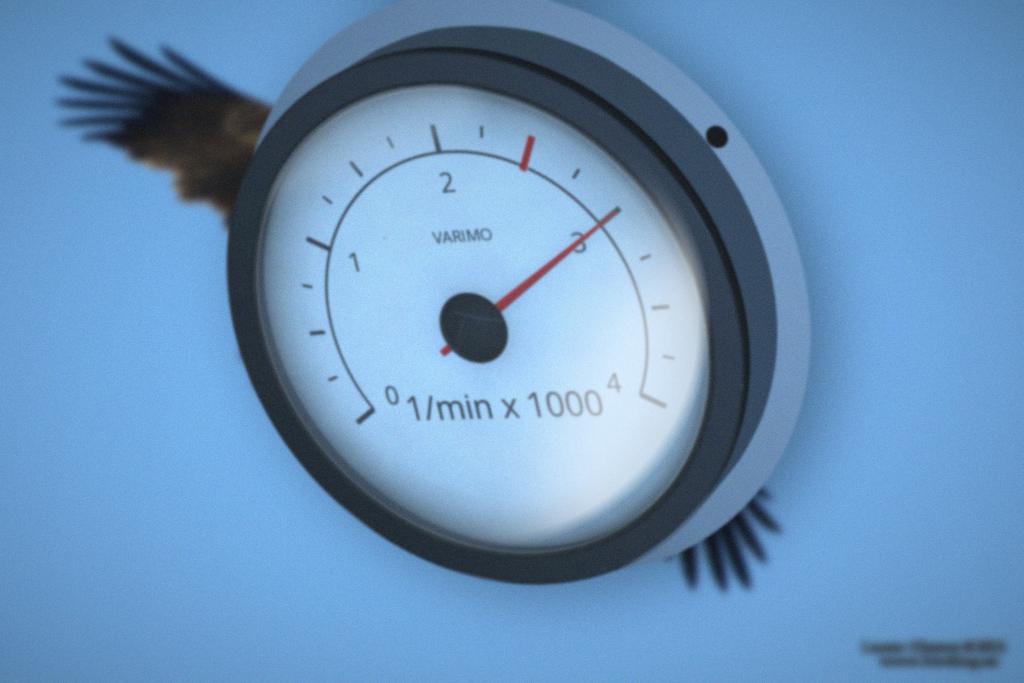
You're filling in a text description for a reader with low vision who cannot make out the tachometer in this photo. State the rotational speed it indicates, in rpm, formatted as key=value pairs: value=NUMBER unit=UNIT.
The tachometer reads value=3000 unit=rpm
